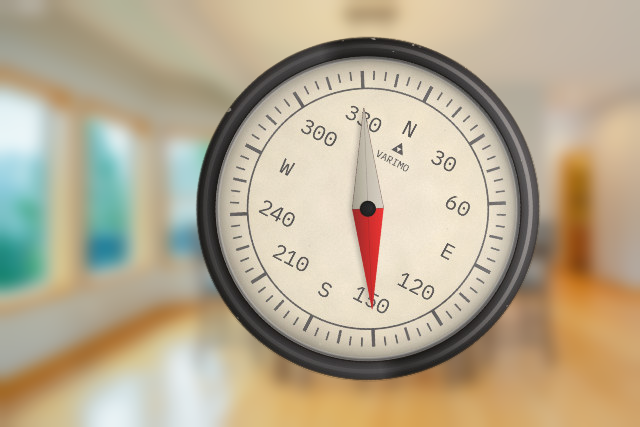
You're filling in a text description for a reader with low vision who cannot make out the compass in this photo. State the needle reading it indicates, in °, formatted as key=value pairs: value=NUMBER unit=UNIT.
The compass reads value=150 unit=°
